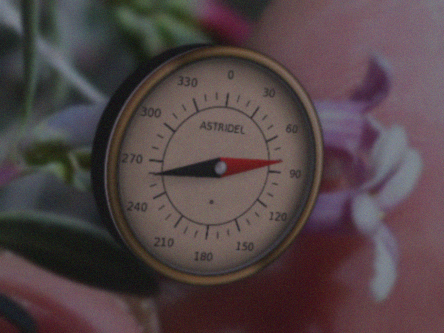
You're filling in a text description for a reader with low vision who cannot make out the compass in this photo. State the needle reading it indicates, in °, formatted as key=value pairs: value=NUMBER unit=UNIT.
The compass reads value=80 unit=°
